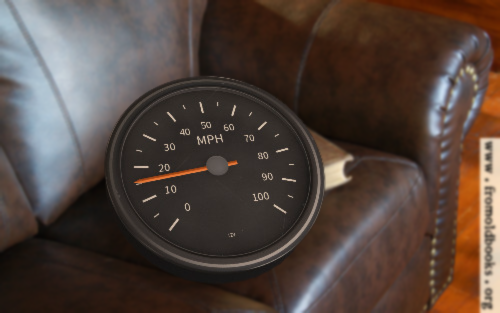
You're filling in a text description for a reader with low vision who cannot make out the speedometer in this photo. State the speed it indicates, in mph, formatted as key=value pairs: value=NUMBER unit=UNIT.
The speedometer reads value=15 unit=mph
